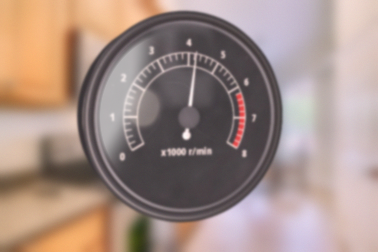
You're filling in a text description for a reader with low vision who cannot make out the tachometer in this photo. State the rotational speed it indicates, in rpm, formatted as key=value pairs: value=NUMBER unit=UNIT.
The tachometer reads value=4200 unit=rpm
